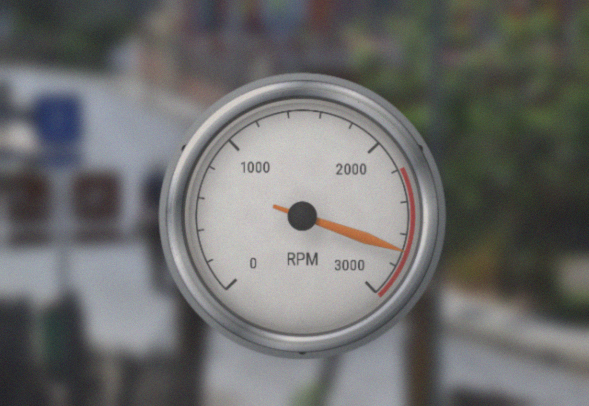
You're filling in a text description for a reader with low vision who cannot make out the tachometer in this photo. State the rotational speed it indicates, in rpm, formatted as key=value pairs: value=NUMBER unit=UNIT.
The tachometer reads value=2700 unit=rpm
